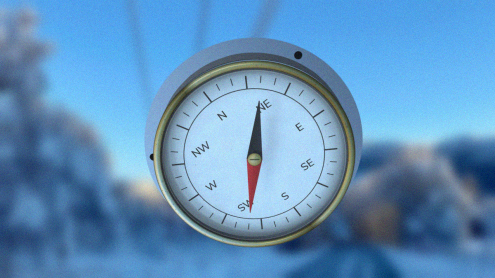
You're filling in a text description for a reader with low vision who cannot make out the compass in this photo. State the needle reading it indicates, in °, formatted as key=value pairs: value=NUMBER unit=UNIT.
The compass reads value=220 unit=°
